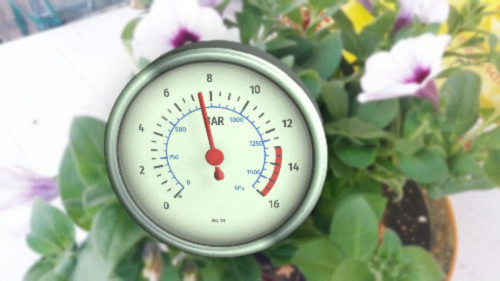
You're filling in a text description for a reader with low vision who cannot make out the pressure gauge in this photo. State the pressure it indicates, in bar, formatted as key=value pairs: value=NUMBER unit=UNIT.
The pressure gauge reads value=7.5 unit=bar
